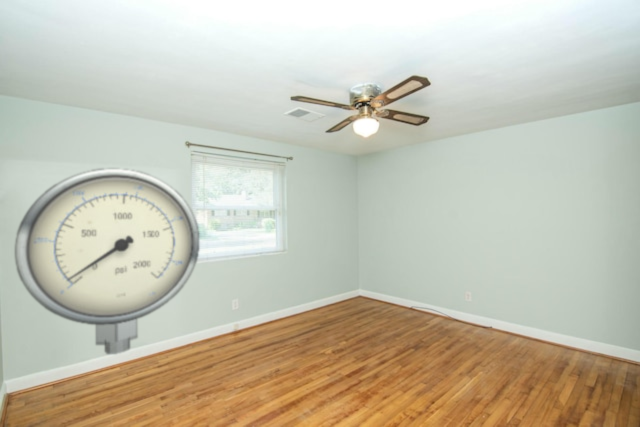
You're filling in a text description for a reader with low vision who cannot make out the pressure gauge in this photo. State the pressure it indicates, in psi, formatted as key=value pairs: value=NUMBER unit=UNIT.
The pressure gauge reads value=50 unit=psi
